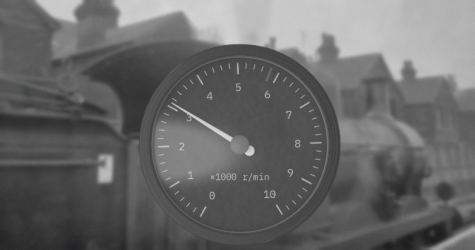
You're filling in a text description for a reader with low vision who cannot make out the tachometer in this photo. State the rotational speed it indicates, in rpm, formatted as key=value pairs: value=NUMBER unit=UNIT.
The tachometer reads value=3100 unit=rpm
